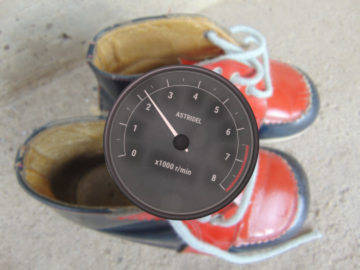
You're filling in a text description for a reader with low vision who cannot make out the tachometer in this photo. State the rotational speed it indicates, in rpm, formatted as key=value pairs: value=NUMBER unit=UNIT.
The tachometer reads value=2250 unit=rpm
